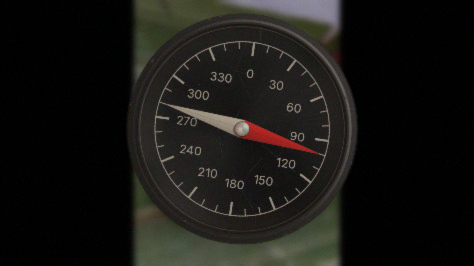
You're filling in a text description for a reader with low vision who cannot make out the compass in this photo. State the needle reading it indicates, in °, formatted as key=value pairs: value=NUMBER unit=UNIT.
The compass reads value=100 unit=°
